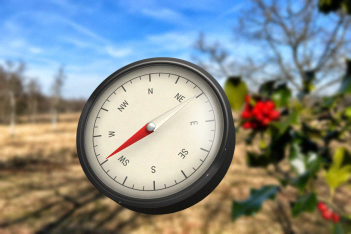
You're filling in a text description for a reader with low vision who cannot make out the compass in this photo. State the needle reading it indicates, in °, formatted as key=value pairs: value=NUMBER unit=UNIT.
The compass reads value=240 unit=°
